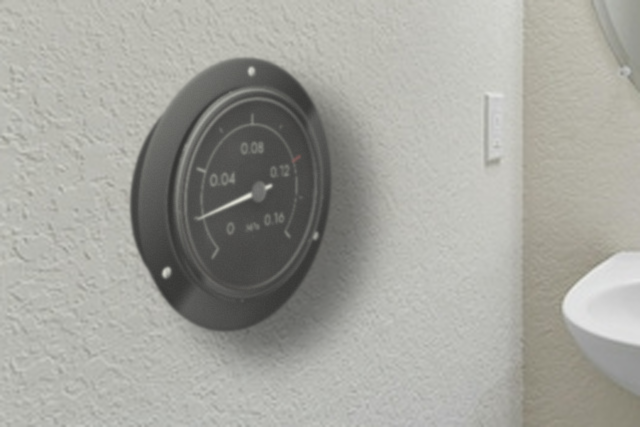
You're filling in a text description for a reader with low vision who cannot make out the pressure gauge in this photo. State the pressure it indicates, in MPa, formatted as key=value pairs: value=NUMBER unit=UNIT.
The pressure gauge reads value=0.02 unit=MPa
